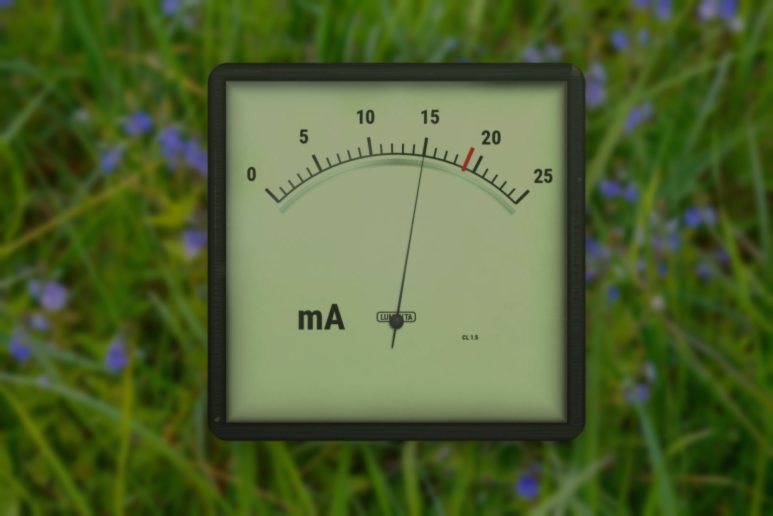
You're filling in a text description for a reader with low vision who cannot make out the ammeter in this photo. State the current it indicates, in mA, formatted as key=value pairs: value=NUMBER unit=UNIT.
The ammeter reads value=15 unit=mA
